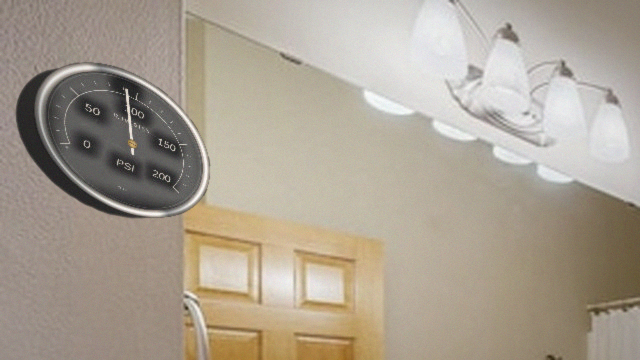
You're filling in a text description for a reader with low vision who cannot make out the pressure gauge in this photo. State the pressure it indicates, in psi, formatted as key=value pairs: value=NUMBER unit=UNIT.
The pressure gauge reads value=90 unit=psi
